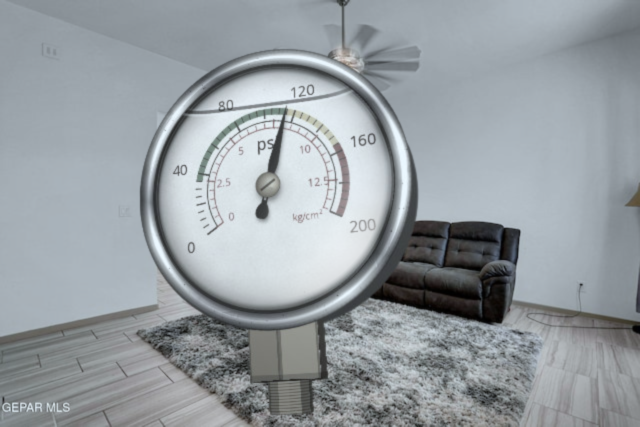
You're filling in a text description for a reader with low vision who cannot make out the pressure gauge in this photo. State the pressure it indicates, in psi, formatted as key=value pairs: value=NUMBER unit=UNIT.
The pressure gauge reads value=115 unit=psi
